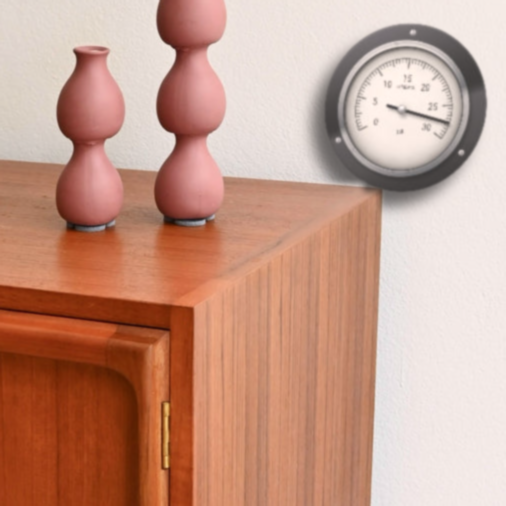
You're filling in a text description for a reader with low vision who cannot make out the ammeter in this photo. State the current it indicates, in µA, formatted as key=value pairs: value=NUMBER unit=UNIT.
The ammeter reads value=27.5 unit=µA
